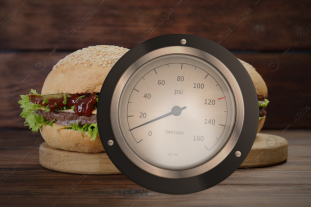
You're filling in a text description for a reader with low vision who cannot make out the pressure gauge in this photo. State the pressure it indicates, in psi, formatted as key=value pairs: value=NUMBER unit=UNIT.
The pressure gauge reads value=10 unit=psi
